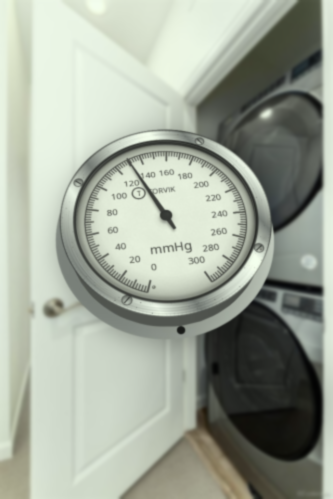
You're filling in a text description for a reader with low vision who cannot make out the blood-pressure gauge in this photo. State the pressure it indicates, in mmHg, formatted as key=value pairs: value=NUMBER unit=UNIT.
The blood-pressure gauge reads value=130 unit=mmHg
